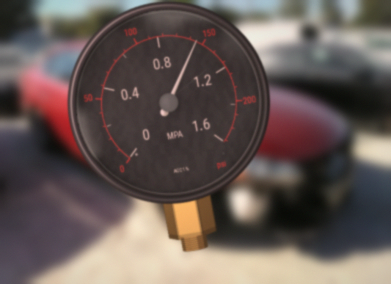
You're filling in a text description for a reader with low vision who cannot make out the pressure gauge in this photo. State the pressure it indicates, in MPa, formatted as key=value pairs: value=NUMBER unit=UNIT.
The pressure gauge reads value=1 unit=MPa
